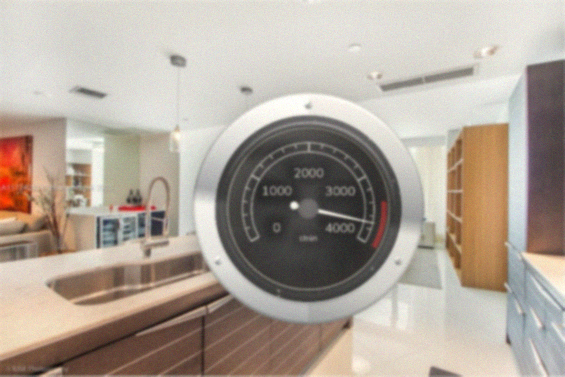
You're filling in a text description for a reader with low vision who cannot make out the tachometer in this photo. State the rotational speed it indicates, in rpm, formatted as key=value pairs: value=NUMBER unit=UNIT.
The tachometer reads value=3700 unit=rpm
